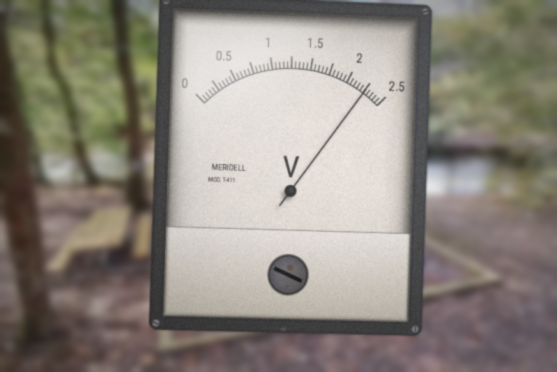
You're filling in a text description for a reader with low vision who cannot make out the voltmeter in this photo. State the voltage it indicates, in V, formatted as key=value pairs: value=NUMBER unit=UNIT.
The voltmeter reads value=2.25 unit=V
